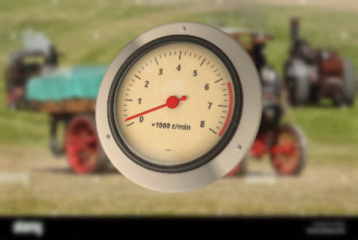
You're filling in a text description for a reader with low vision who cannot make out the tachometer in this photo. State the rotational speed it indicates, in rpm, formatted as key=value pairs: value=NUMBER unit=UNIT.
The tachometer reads value=200 unit=rpm
